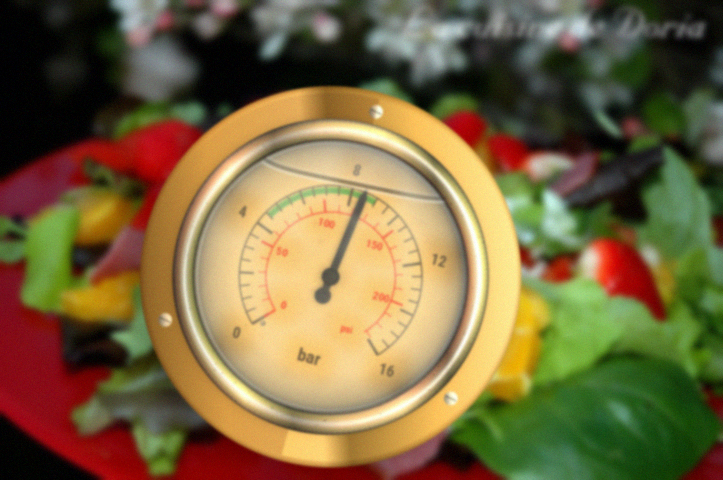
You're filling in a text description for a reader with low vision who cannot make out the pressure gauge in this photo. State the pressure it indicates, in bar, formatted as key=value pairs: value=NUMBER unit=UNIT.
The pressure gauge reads value=8.5 unit=bar
